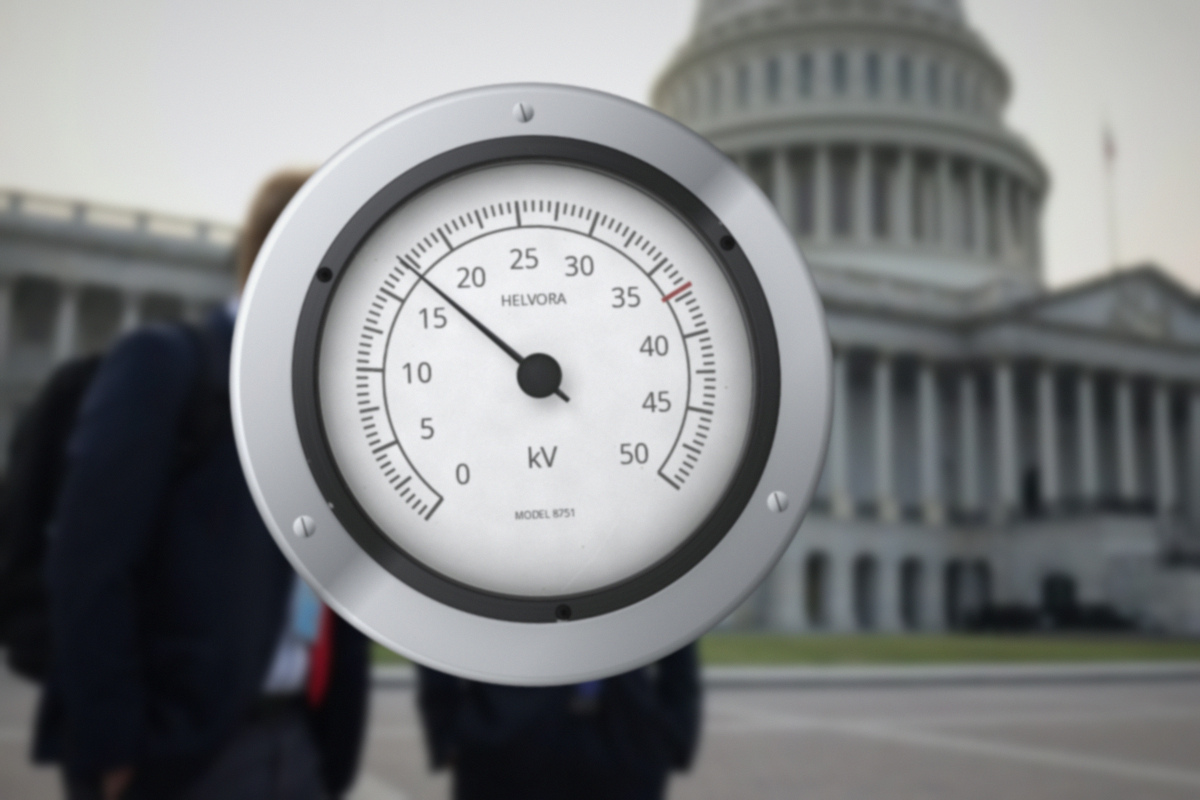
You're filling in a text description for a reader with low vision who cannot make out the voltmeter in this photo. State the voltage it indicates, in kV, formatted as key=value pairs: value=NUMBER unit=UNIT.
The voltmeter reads value=17 unit=kV
